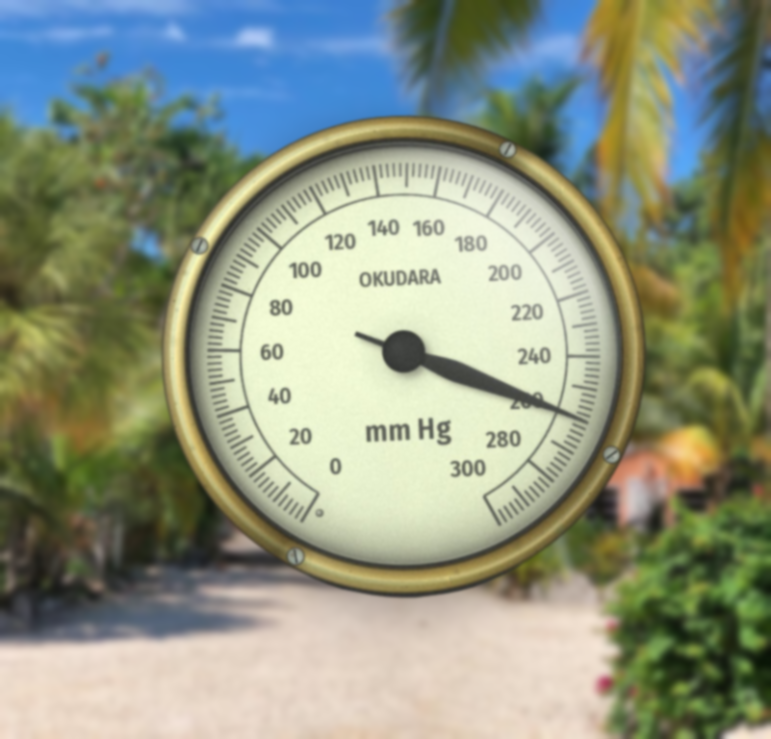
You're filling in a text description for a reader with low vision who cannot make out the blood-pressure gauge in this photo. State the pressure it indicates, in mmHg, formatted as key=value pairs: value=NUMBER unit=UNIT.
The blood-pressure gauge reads value=260 unit=mmHg
